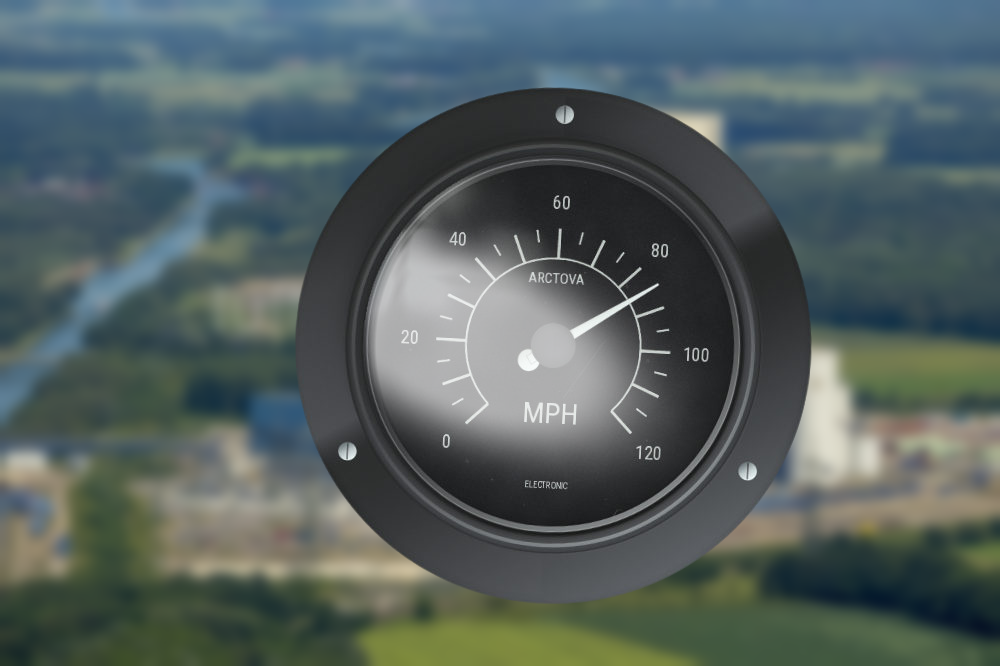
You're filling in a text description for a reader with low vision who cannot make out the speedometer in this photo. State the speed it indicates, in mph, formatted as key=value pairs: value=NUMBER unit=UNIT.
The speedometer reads value=85 unit=mph
